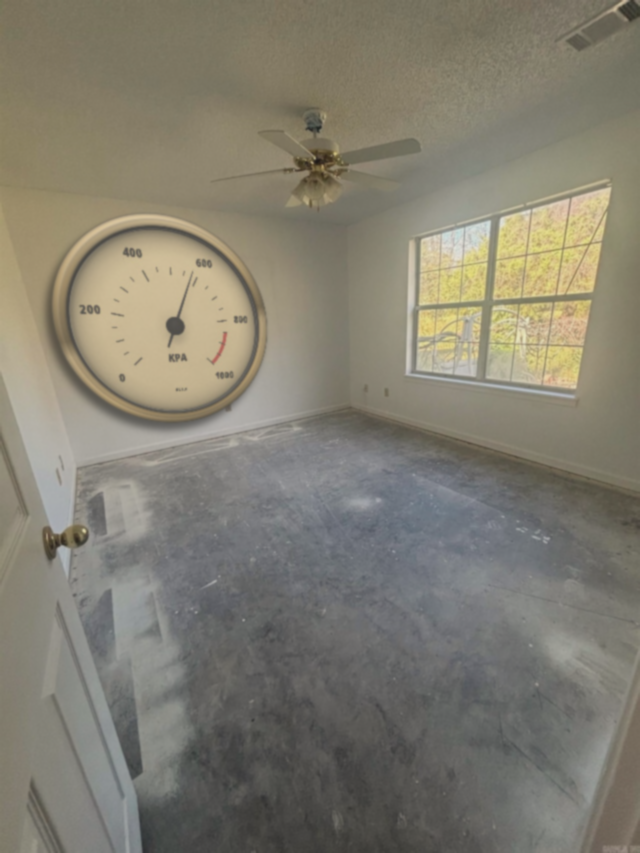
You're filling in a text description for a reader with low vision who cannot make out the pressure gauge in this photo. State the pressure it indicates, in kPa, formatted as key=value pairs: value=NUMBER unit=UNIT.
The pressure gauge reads value=575 unit=kPa
